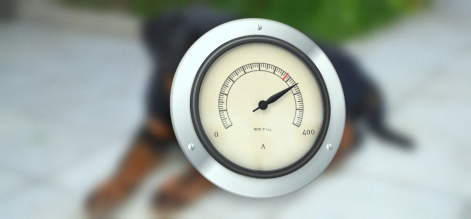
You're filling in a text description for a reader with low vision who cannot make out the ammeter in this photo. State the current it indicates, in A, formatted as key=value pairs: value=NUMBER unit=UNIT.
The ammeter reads value=300 unit=A
